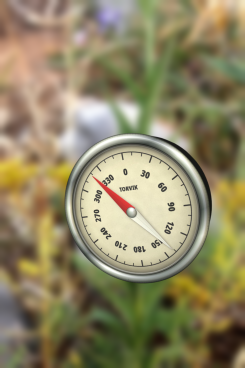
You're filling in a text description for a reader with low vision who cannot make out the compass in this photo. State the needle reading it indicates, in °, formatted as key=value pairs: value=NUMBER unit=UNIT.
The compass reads value=320 unit=°
